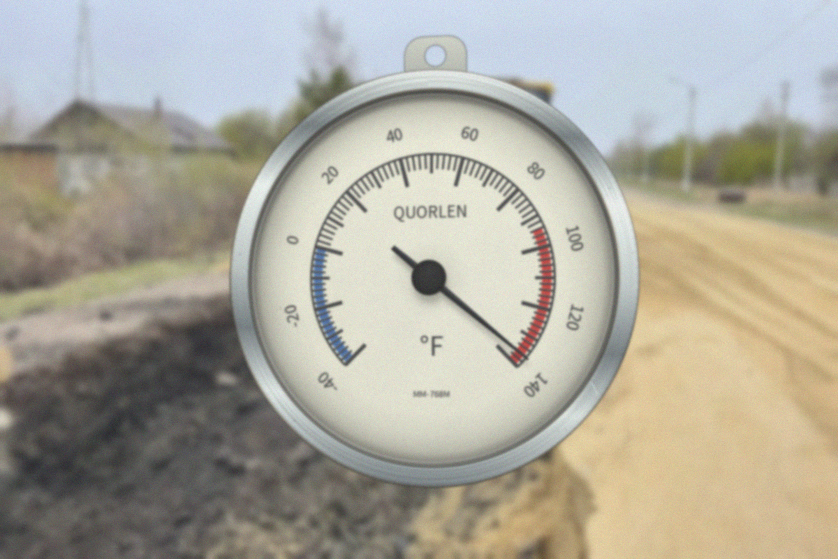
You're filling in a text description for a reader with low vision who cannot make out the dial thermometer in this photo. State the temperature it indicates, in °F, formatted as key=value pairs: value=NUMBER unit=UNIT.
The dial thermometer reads value=136 unit=°F
